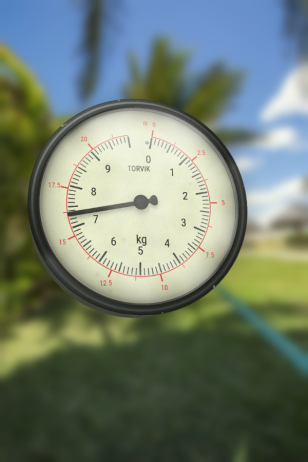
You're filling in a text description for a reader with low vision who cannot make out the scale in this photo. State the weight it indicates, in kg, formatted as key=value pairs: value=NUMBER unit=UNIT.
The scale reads value=7.3 unit=kg
